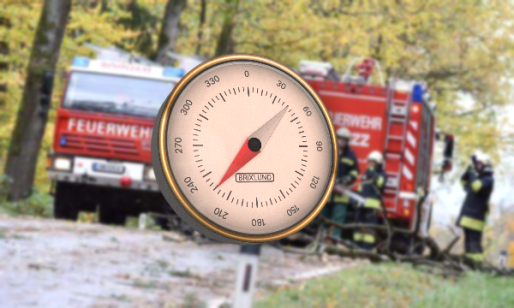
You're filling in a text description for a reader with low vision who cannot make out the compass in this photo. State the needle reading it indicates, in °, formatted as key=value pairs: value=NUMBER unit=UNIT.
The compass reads value=225 unit=°
